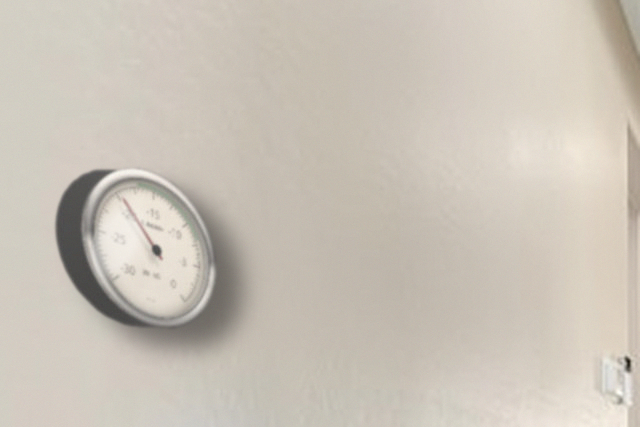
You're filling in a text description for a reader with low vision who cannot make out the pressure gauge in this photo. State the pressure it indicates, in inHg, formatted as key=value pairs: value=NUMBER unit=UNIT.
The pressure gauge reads value=-20 unit=inHg
